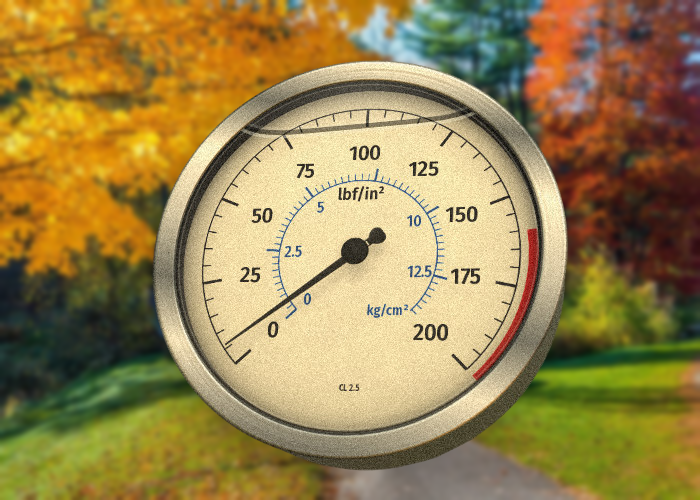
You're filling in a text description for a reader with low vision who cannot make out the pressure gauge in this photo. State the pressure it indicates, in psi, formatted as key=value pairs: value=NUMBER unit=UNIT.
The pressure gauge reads value=5 unit=psi
